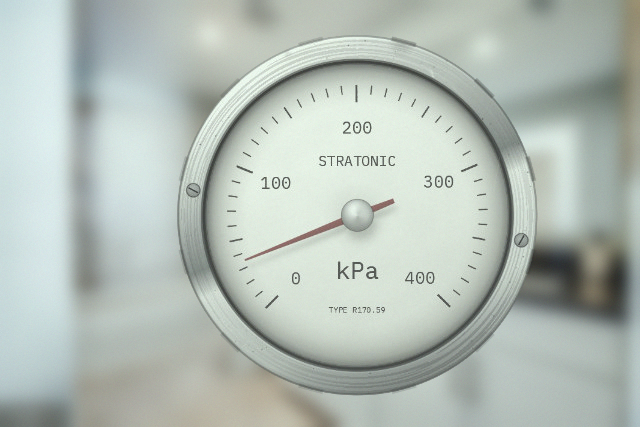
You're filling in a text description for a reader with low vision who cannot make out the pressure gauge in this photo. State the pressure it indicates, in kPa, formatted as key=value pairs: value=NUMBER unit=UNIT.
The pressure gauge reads value=35 unit=kPa
